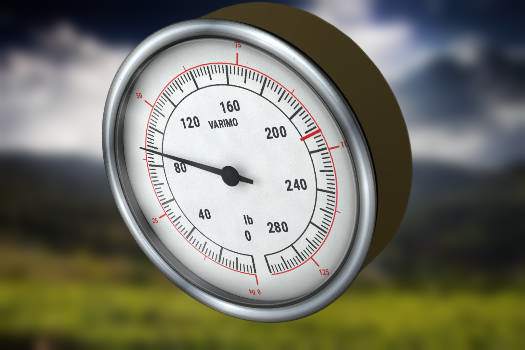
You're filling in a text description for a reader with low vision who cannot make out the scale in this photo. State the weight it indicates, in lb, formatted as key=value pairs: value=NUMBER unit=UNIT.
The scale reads value=90 unit=lb
